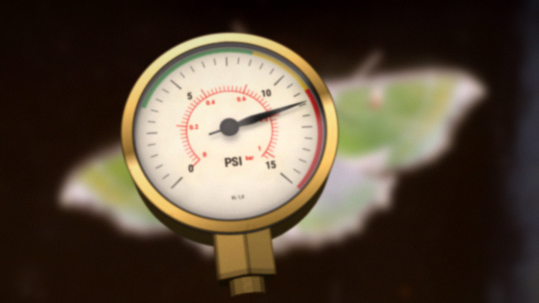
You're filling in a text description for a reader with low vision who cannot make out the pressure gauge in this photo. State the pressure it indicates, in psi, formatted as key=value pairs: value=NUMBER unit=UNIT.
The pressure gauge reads value=11.5 unit=psi
